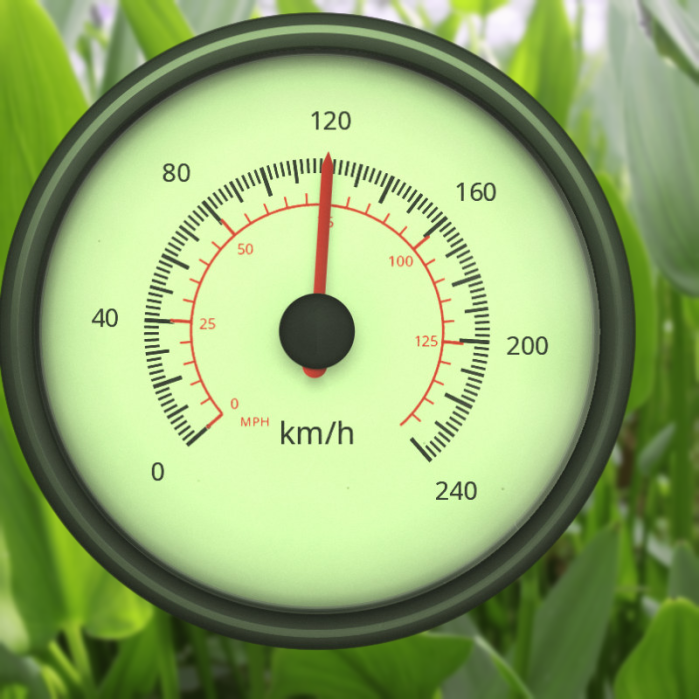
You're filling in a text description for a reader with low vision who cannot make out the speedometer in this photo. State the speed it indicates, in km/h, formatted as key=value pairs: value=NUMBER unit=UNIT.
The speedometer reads value=120 unit=km/h
